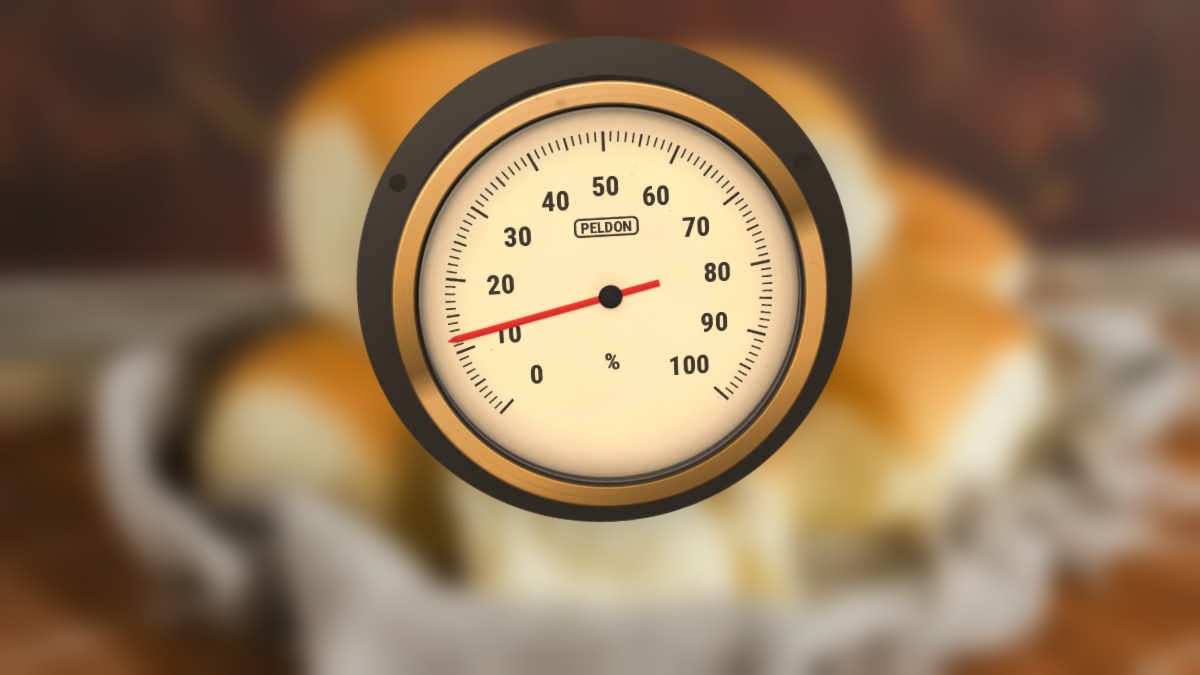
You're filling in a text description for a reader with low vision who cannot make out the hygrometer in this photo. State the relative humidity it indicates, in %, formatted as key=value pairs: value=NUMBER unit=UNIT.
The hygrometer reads value=12 unit=%
